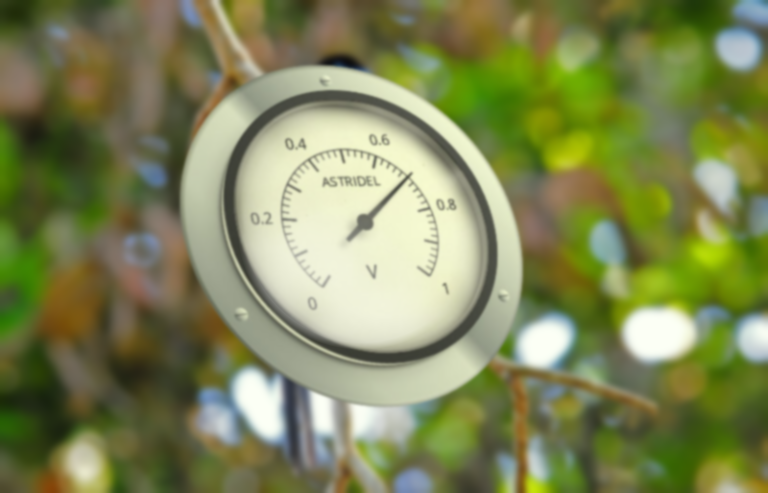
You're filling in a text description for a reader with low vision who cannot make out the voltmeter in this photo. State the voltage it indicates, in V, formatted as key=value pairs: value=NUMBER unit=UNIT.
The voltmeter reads value=0.7 unit=V
